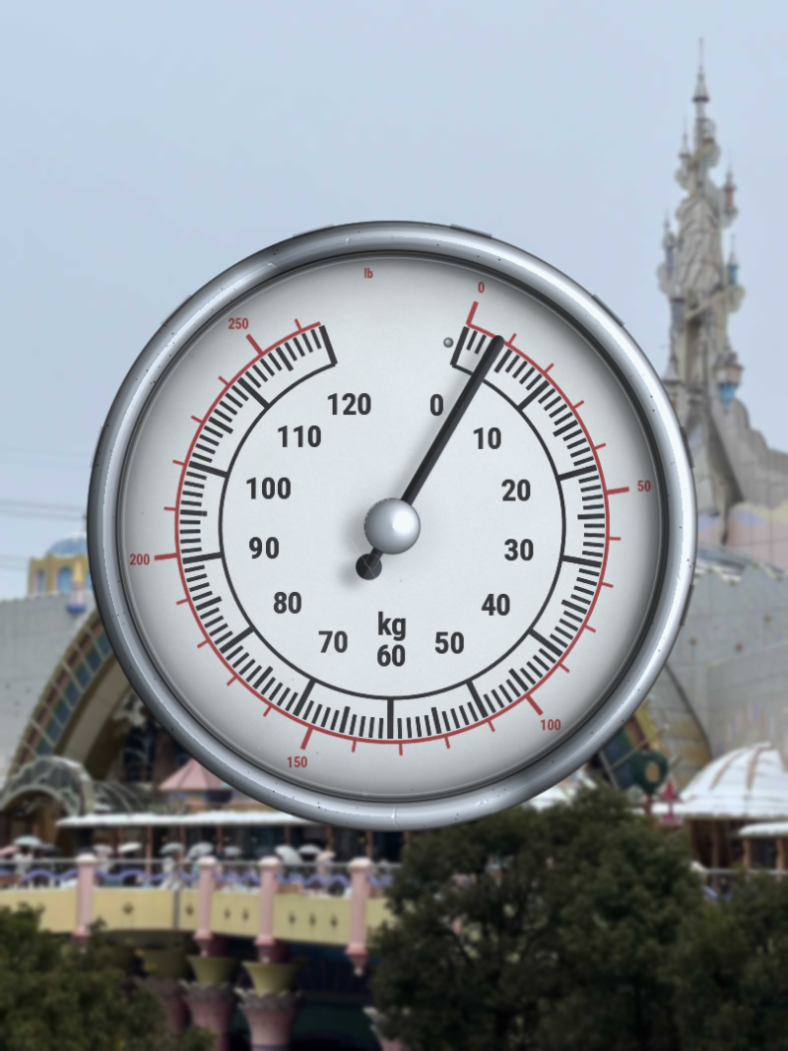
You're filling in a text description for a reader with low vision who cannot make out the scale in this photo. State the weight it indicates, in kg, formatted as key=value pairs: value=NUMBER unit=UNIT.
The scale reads value=3.5 unit=kg
